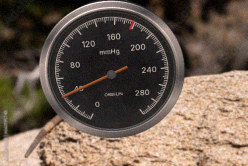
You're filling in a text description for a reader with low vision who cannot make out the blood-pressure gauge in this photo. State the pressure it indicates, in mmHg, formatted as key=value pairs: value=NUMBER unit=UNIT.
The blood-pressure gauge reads value=40 unit=mmHg
